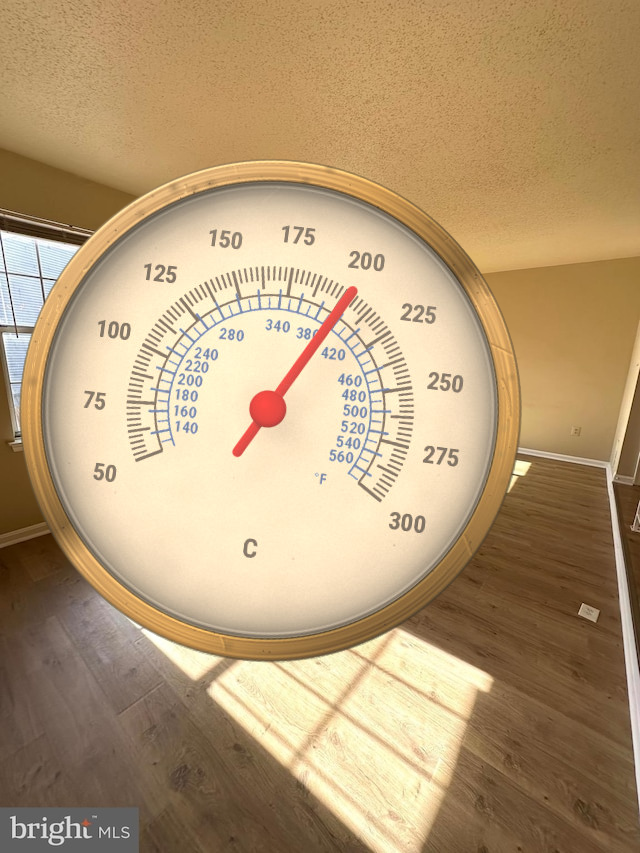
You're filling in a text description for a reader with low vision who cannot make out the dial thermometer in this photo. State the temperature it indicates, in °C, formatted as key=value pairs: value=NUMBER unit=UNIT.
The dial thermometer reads value=202.5 unit=°C
